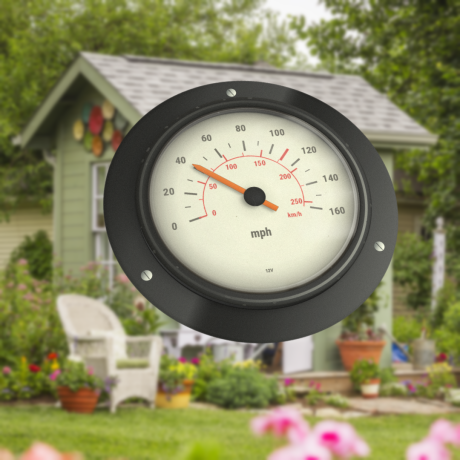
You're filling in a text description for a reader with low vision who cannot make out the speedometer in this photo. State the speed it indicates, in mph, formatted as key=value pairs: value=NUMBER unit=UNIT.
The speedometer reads value=40 unit=mph
